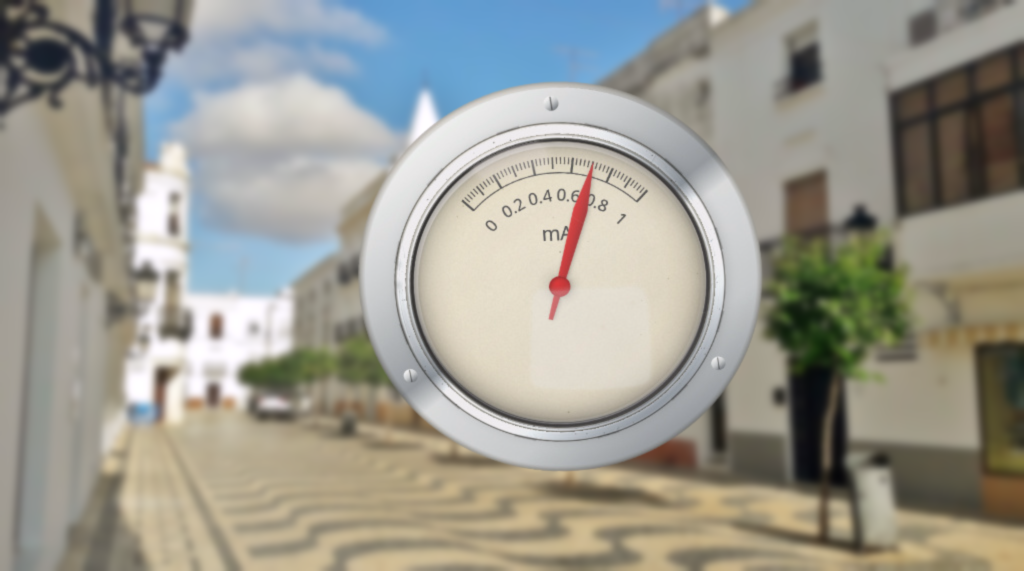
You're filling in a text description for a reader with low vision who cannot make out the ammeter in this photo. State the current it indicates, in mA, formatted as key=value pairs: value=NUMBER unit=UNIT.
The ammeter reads value=0.7 unit=mA
